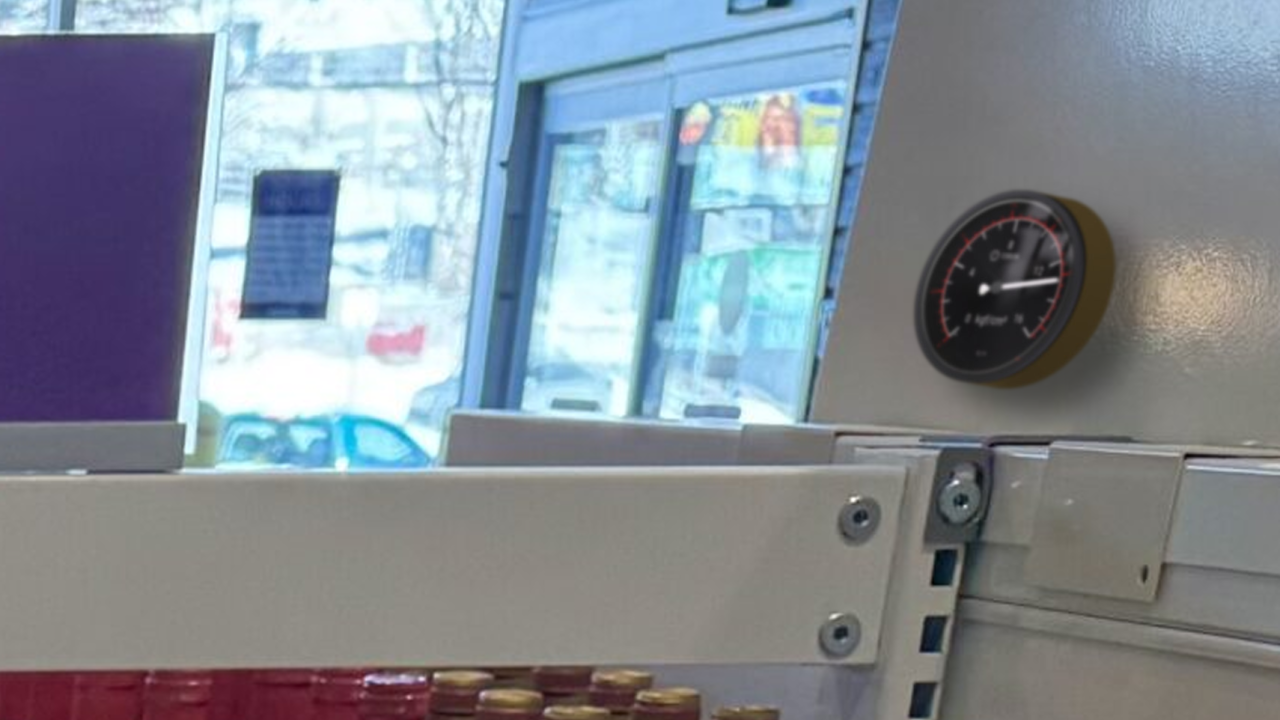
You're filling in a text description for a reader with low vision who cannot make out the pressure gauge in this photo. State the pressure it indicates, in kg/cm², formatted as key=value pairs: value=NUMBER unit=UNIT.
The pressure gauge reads value=13 unit=kg/cm²
